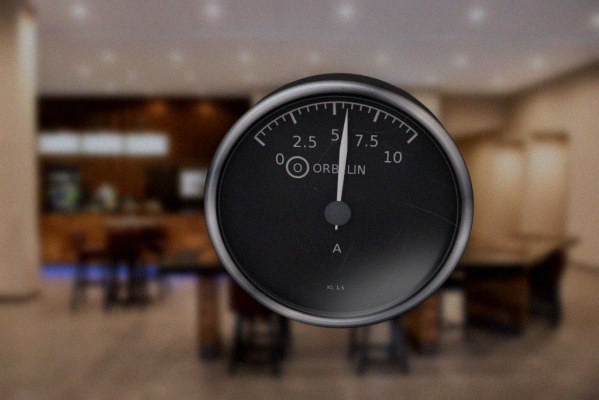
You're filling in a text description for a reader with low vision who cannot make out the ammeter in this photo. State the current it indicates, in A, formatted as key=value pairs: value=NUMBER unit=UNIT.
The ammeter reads value=5.75 unit=A
